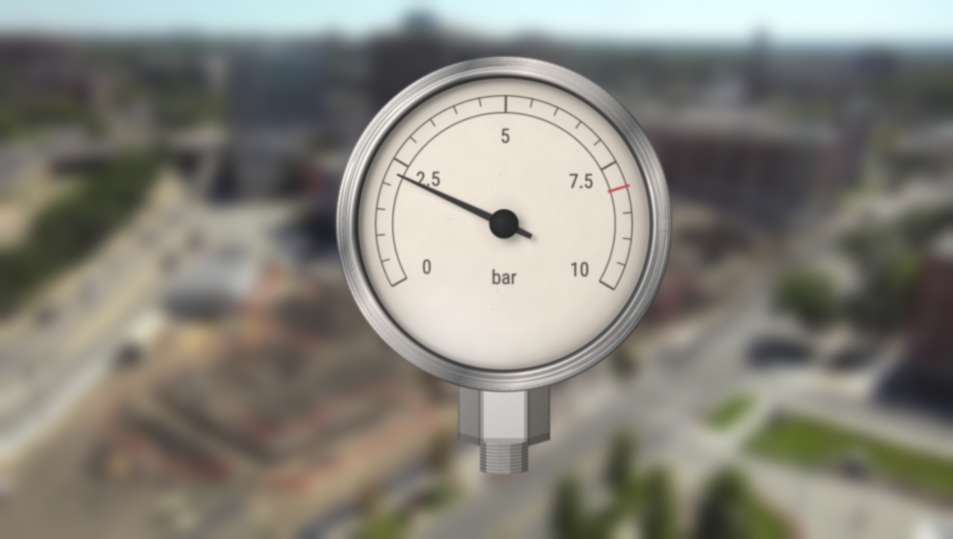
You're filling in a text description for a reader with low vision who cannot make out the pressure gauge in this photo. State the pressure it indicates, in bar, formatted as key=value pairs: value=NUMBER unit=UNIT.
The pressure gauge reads value=2.25 unit=bar
